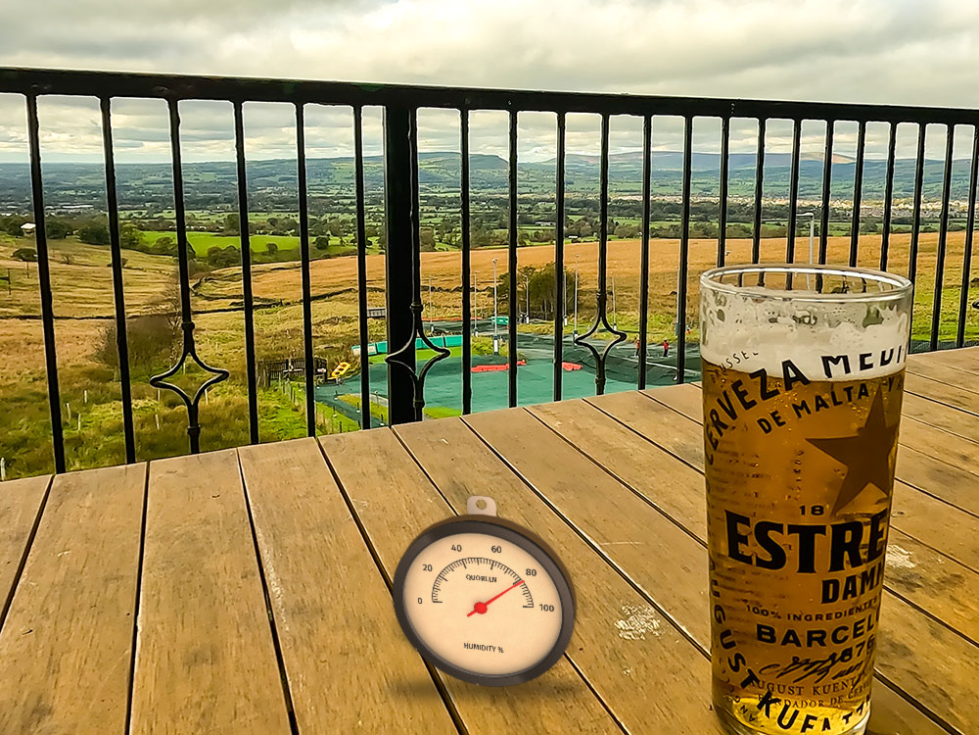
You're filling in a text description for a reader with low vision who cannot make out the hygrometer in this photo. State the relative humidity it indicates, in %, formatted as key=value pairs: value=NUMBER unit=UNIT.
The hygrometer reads value=80 unit=%
